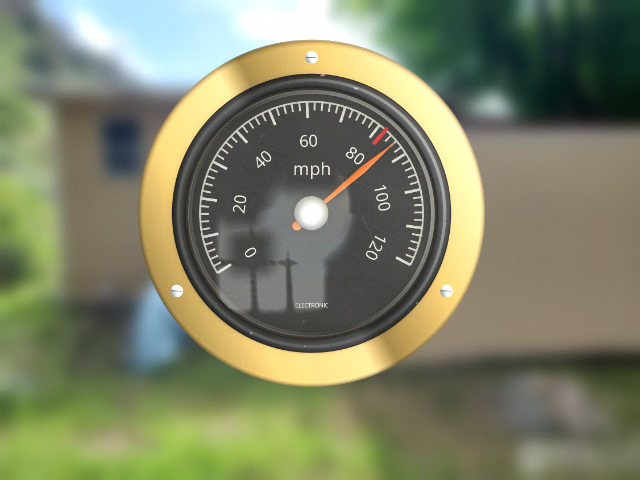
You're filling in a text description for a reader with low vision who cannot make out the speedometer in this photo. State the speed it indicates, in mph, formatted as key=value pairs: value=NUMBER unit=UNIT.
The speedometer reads value=86 unit=mph
